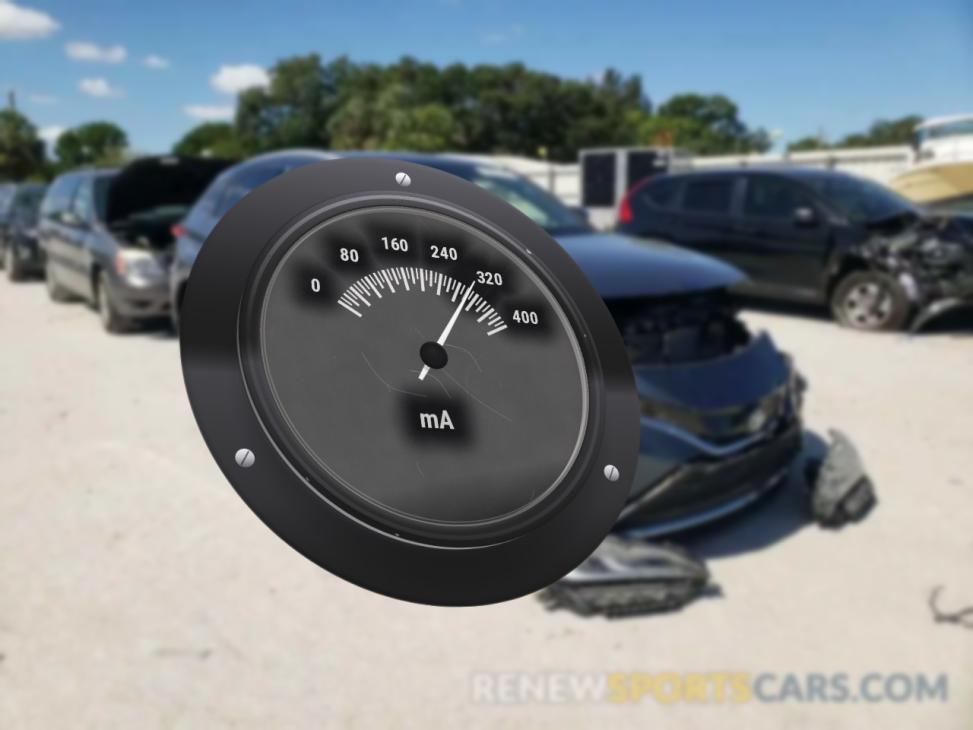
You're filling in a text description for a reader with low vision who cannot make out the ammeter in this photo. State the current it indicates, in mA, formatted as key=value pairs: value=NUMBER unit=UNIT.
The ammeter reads value=300 unit=mA
